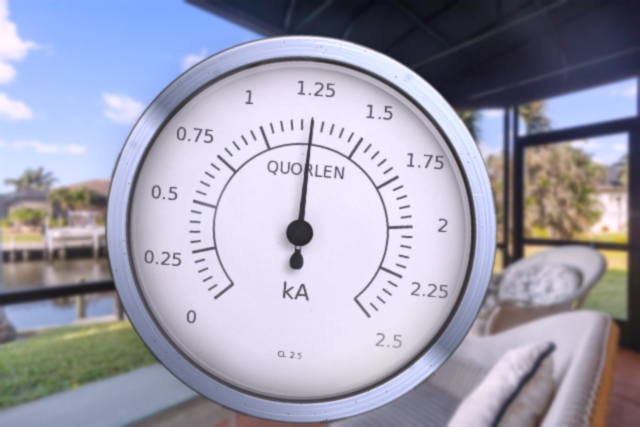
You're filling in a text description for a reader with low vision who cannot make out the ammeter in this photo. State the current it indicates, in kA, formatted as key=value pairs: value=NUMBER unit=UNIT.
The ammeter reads value=1.25 unit=kA
